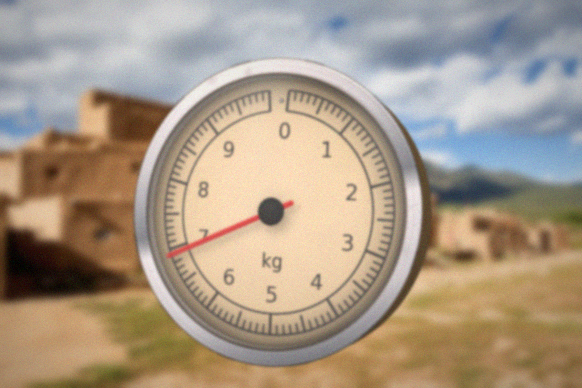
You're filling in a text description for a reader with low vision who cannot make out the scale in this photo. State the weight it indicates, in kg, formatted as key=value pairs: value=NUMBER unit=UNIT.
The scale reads value=6.9 unit=kg
